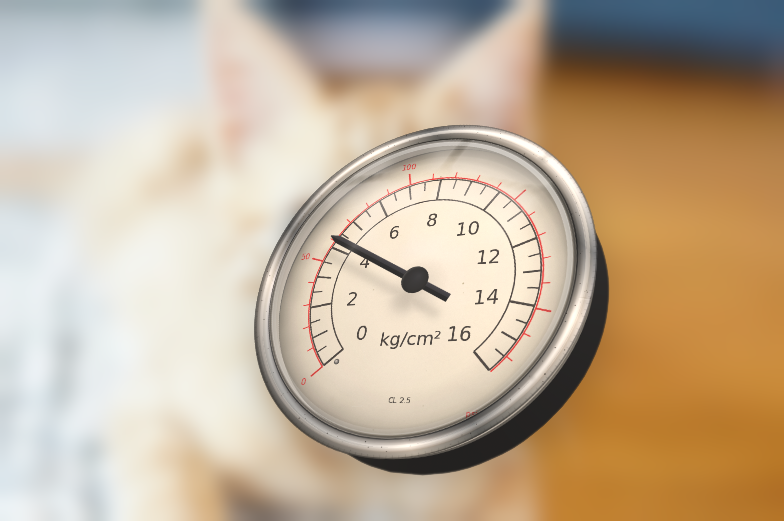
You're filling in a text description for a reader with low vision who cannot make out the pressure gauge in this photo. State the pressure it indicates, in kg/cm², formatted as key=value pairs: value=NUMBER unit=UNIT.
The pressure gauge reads value=4.25 unit=kg/cm²
